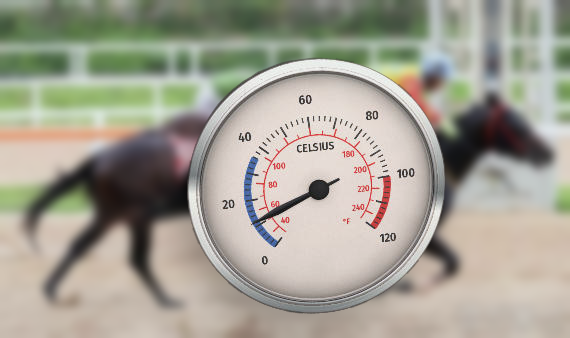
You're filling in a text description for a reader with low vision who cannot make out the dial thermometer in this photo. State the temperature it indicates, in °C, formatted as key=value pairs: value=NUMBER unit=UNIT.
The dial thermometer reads value=12 unit=°C
